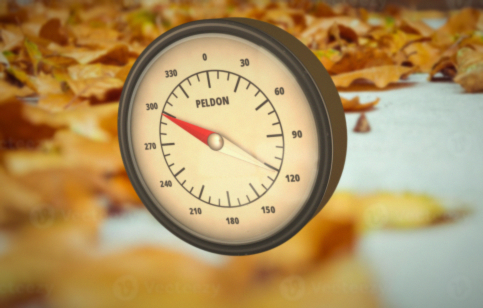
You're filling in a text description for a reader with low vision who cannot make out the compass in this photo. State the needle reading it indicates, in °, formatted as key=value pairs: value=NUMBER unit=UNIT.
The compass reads value=300 unit=°
